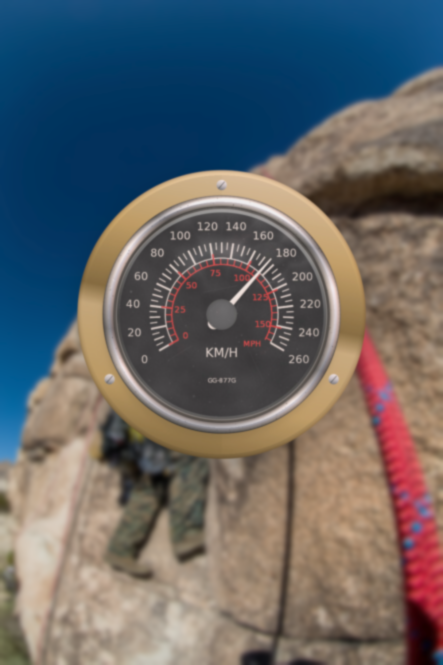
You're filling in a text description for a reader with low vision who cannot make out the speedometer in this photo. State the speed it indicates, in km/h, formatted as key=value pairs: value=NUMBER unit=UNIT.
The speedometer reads value=175 unit=km/h
